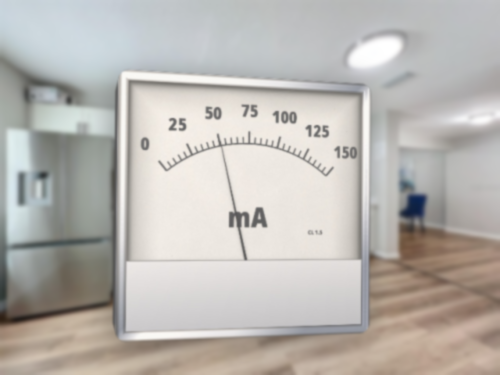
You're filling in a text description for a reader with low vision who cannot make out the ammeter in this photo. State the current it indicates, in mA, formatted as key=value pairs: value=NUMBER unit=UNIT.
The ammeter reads value=50 unit=mA
